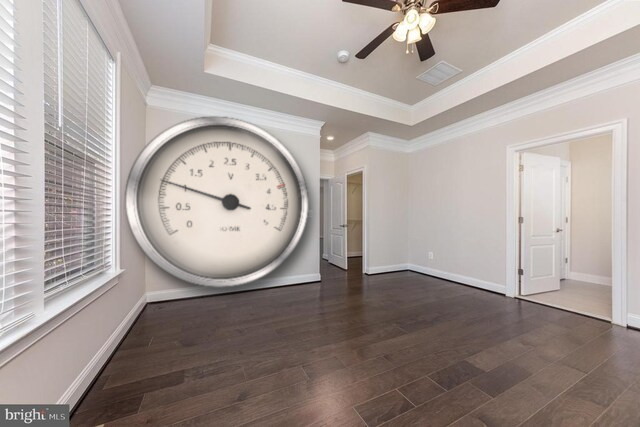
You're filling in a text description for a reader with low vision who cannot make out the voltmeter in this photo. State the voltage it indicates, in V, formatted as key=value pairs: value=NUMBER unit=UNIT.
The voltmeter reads value=1 unit=V
